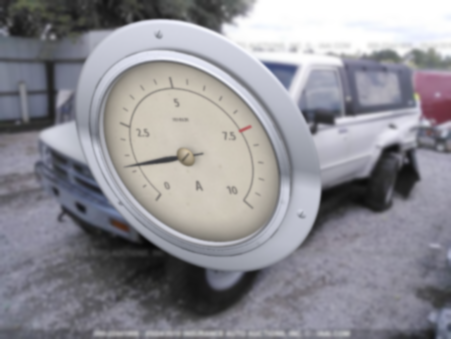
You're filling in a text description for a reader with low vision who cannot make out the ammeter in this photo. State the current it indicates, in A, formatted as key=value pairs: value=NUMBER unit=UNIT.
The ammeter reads value=1.25 unit=A
